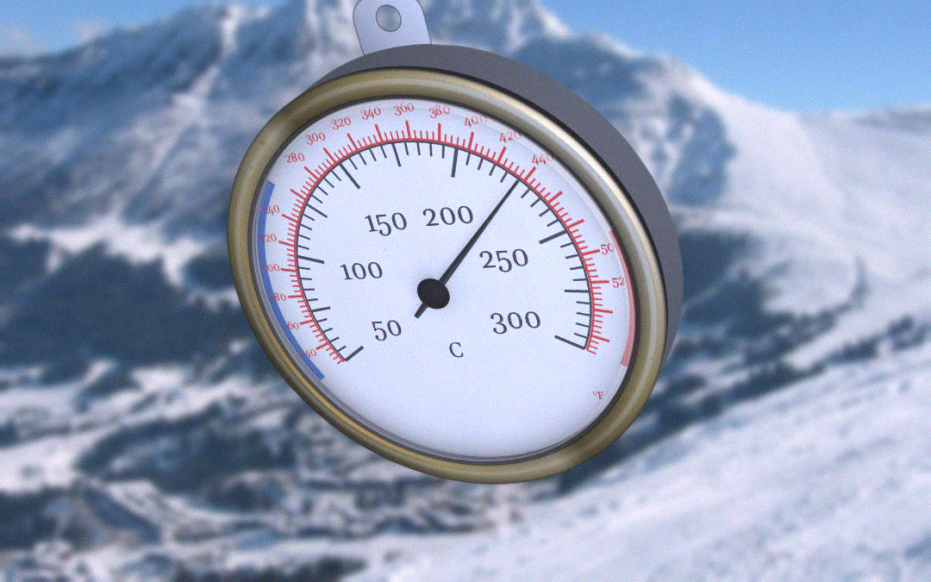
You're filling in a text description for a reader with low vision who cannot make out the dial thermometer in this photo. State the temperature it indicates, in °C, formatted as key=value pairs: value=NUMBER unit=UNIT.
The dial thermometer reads value=225 unit=°C
